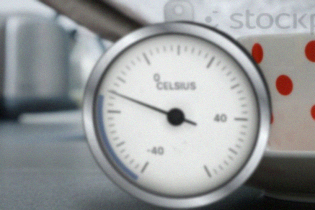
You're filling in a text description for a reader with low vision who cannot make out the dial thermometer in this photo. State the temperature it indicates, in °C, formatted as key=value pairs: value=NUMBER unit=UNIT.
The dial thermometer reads value=-14 unit=°C
